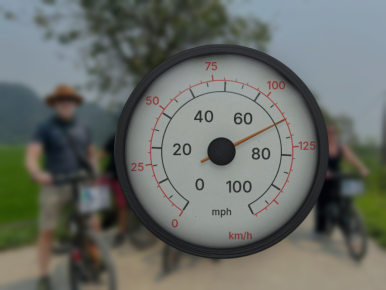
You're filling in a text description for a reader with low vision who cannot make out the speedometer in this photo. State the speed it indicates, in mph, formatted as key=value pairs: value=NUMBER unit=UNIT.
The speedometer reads value=70 unit=mph
